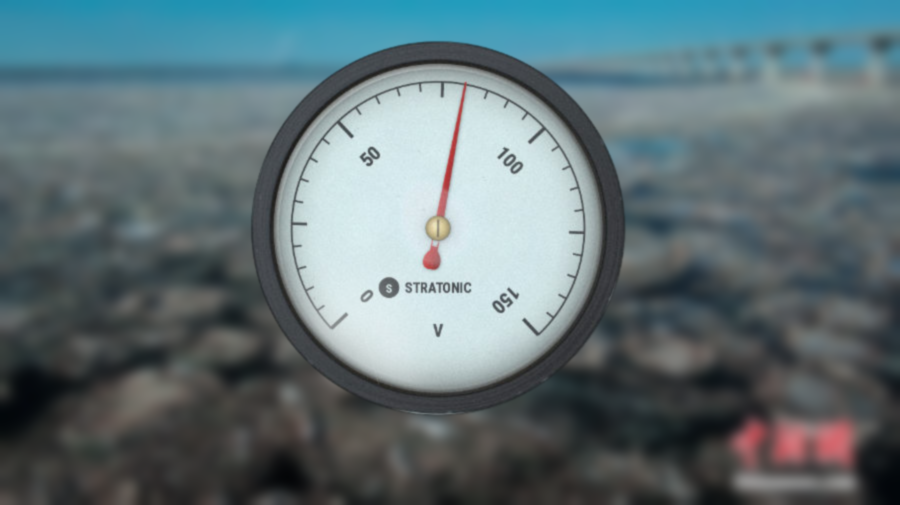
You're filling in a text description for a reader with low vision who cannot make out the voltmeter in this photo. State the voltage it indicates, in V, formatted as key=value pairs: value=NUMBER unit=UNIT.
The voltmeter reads value=80 unit=V
